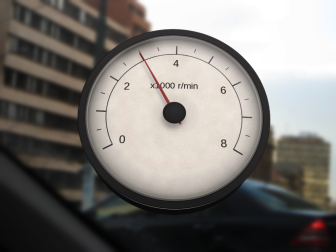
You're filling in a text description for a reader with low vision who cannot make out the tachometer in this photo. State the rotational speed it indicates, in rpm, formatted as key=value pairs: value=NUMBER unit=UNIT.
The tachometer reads value=3000 unit=rpm
